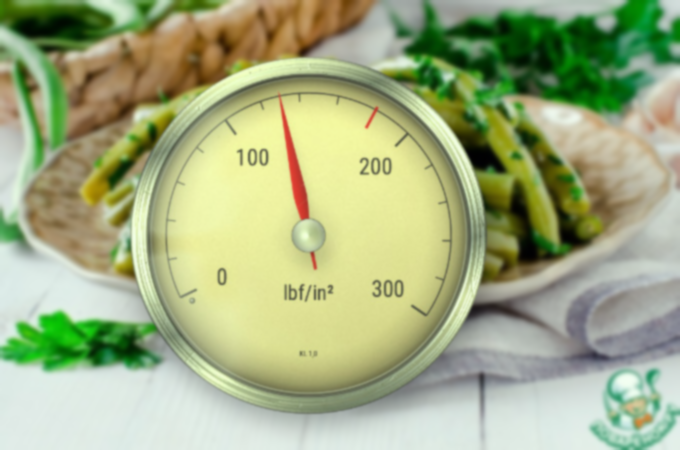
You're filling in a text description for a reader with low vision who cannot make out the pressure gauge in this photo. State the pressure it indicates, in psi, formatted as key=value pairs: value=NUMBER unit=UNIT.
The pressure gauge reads value=130 unit=psi
